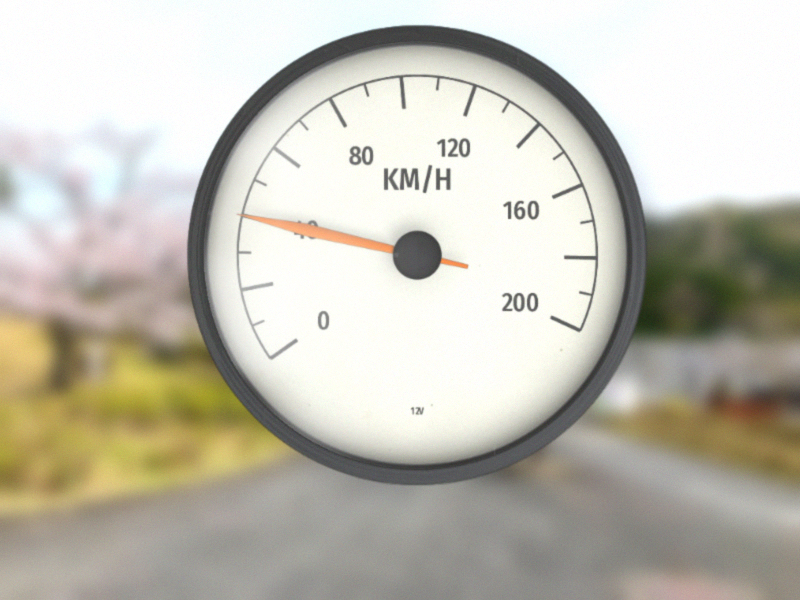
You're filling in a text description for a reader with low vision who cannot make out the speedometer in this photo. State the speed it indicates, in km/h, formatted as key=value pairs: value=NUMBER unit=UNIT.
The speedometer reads value=40 unit=km/h
